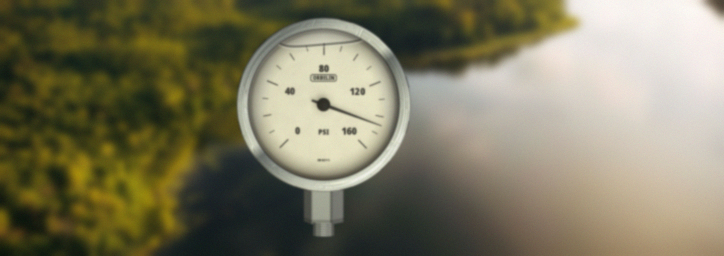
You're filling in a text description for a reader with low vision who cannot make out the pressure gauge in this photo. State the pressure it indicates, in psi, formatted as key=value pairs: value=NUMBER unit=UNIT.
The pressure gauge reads value=145 unit=psi
